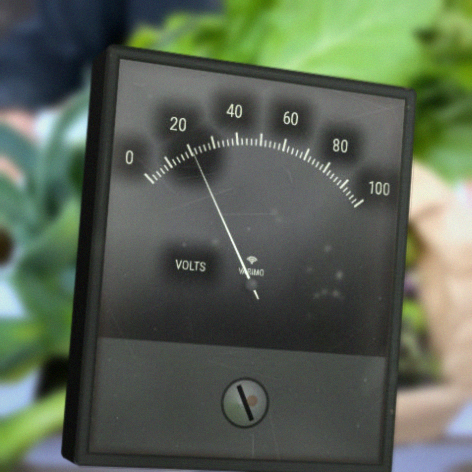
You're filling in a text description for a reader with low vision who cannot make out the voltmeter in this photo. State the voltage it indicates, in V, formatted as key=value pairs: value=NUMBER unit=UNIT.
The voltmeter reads value=20 unit=V
